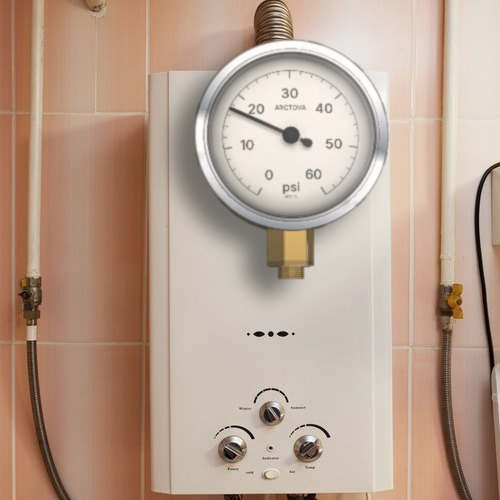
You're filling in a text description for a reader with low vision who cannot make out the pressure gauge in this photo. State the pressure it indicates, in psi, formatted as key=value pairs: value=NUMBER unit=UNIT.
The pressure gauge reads value=17 unit=psi
